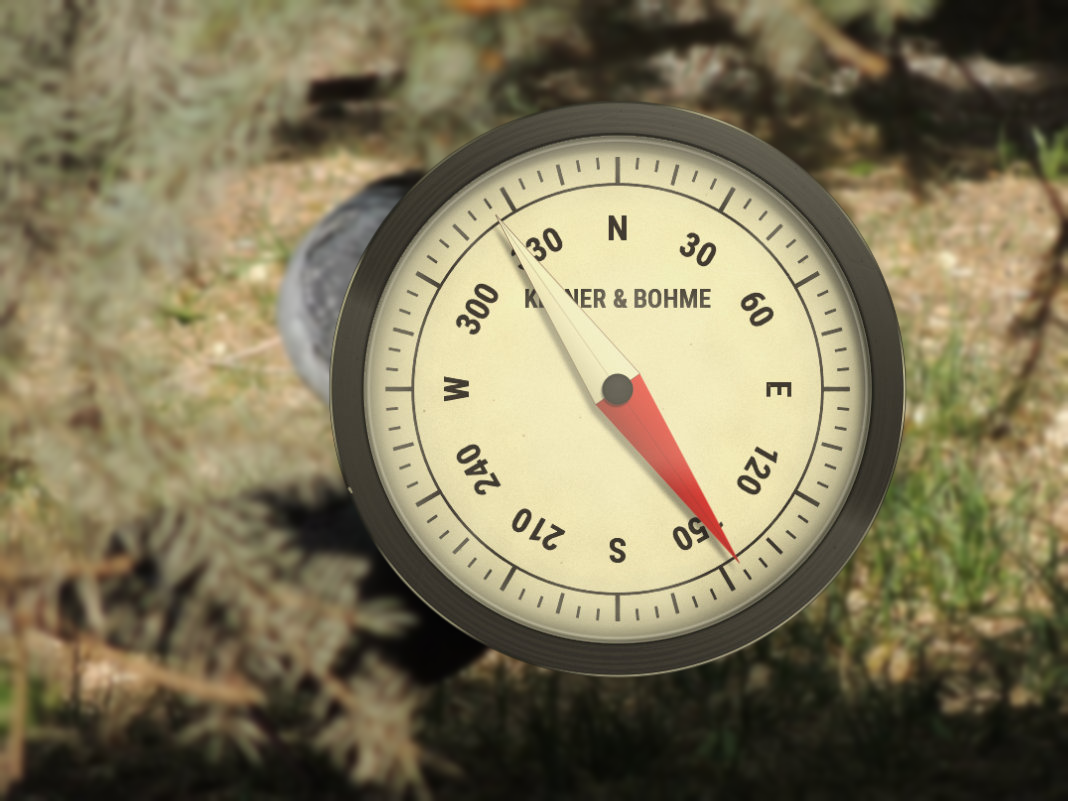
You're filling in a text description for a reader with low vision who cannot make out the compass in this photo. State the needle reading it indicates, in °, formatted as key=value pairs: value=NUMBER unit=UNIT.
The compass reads value=145 unit=°
